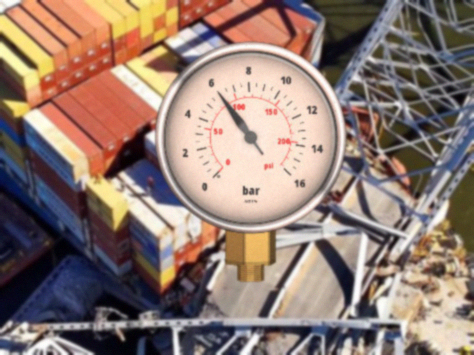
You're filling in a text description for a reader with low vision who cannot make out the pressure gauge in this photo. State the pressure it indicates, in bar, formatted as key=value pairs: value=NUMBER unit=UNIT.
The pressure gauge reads value=6 unit=bar
